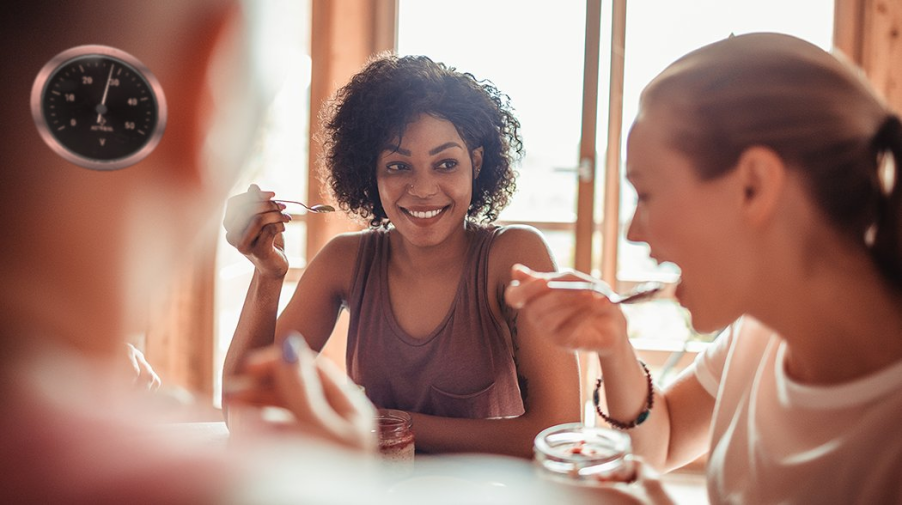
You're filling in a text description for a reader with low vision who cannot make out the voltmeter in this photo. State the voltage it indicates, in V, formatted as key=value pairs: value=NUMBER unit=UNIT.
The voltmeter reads value=28 unit=V
